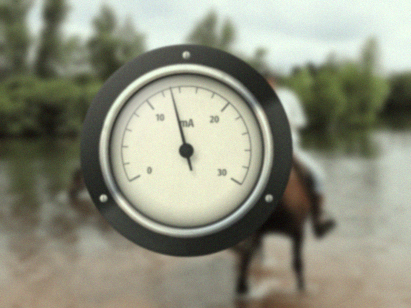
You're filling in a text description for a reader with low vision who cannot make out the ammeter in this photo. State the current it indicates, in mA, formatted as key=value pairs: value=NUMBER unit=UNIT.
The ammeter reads value=13 unit=mA
